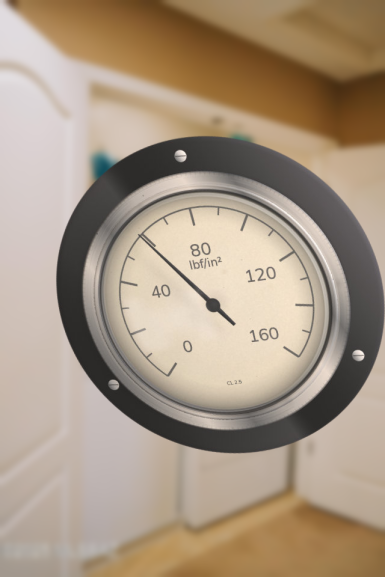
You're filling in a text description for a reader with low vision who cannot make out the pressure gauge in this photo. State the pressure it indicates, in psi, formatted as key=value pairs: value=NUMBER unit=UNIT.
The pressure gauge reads value=60 unit=psi
